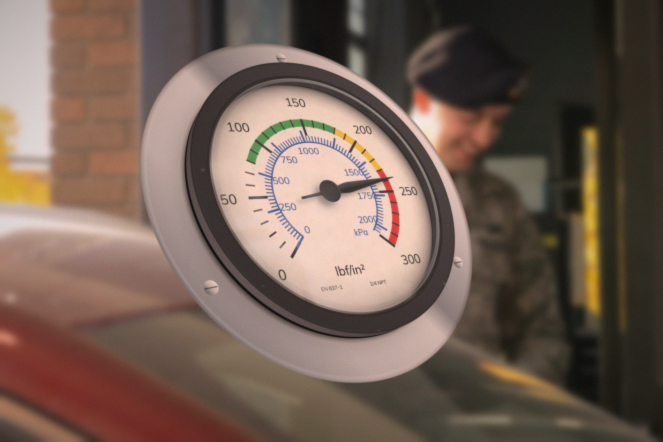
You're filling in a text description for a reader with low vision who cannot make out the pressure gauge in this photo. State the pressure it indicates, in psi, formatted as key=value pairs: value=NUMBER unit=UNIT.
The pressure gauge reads value=240 unit=psi
